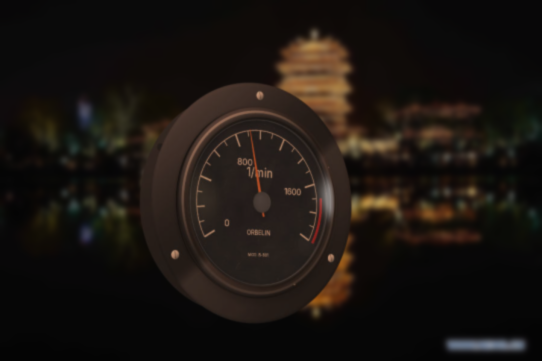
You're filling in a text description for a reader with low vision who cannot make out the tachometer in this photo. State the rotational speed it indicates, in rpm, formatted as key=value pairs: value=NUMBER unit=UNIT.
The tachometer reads value=900 unit=rpm
